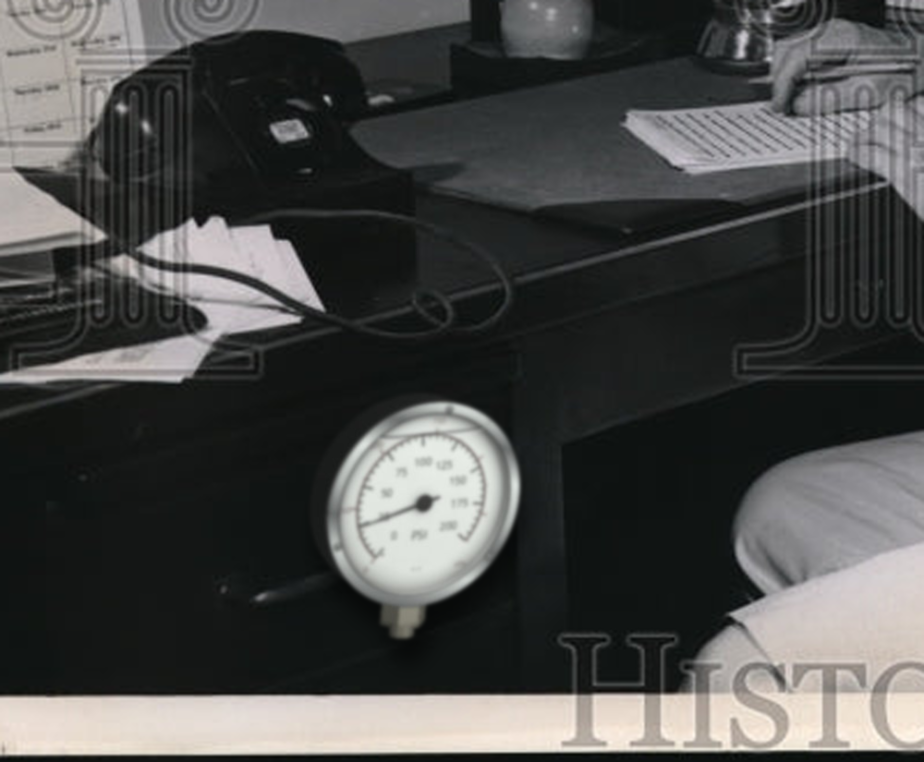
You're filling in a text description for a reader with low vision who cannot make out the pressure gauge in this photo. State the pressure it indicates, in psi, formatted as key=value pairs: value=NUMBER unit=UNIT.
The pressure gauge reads value=25 unit=psi
